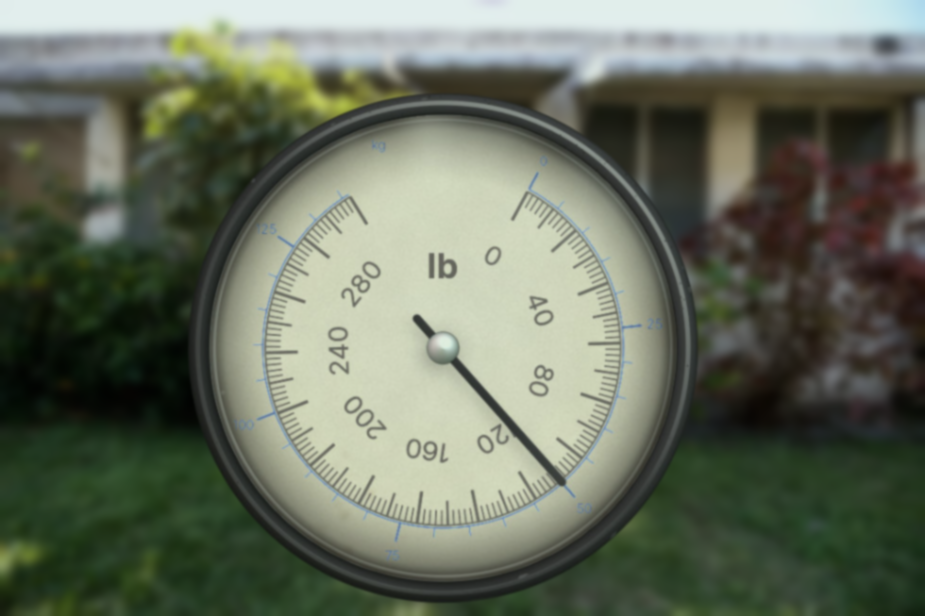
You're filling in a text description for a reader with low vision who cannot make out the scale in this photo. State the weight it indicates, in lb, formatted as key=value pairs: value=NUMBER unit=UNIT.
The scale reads value=110 unit=lb
